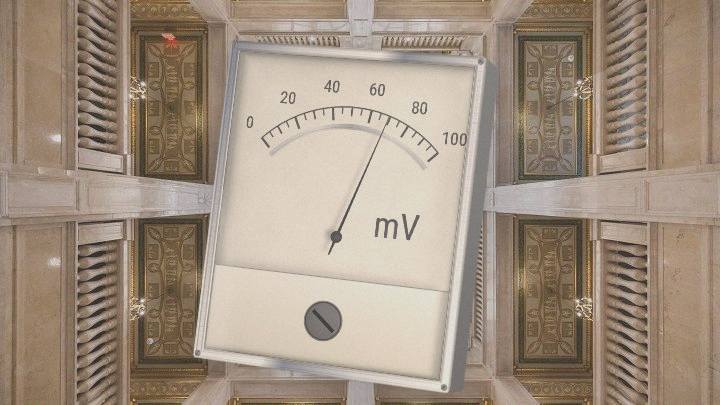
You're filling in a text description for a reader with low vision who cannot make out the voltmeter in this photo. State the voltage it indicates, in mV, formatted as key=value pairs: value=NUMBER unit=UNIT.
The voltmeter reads value=70 unit=mV
